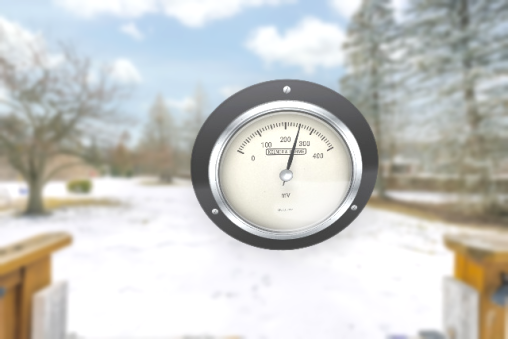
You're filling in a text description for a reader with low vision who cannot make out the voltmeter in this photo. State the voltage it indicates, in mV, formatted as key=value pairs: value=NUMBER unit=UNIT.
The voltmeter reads value=250 unit=mV
